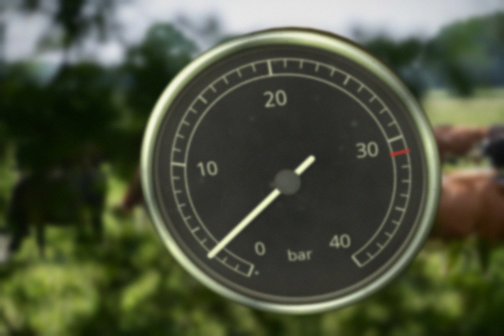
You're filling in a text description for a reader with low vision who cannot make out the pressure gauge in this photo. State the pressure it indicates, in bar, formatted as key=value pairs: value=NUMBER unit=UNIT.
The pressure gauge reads value=3 unit=bar
